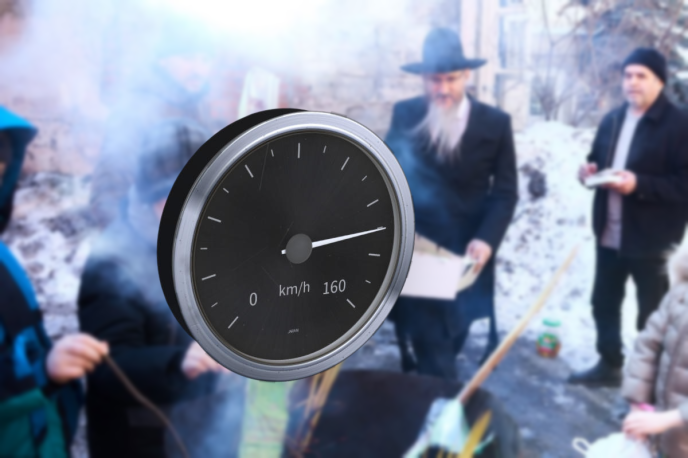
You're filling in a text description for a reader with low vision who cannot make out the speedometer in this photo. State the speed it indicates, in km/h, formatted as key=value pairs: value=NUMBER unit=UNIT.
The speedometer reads value=130 unit=km/h
